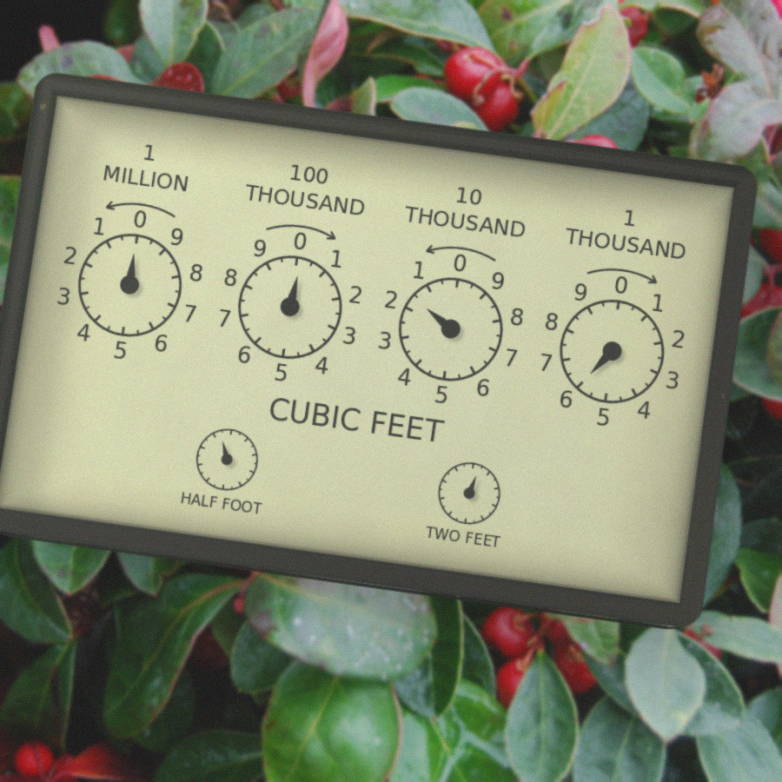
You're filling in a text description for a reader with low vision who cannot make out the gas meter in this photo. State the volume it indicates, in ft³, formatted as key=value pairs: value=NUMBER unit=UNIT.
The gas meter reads value=1600 unit=ft³
